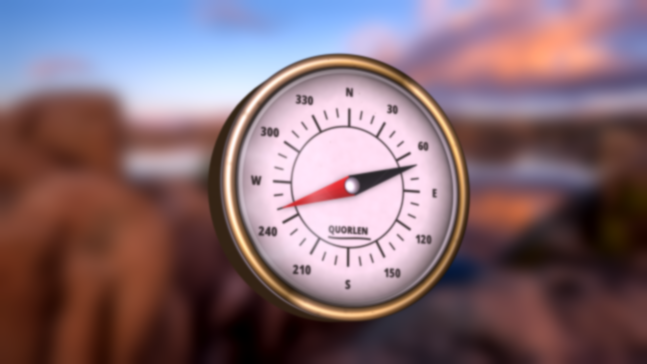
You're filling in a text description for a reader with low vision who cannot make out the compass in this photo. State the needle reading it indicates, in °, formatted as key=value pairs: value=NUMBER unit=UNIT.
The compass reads value=250 unit=°
